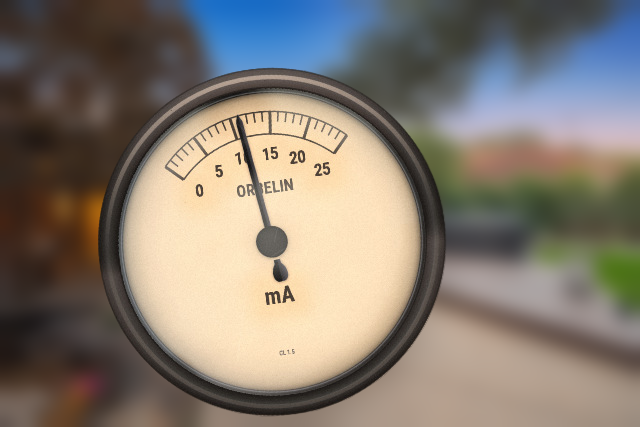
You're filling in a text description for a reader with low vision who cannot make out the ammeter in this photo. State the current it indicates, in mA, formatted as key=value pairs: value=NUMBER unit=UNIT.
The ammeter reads value=11 unit=mA
